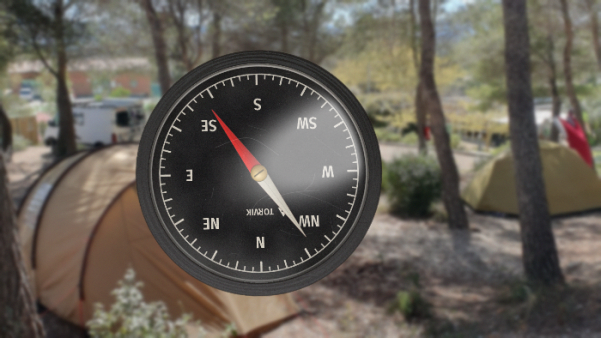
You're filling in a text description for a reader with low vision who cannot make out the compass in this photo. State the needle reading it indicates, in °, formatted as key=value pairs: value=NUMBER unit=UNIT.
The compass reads value=145 unit=°
